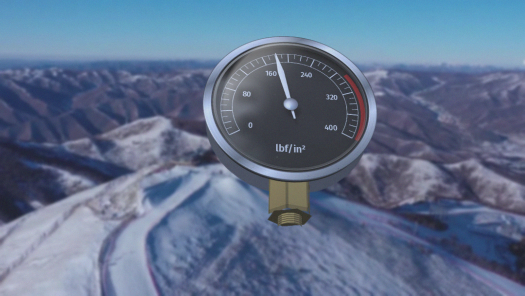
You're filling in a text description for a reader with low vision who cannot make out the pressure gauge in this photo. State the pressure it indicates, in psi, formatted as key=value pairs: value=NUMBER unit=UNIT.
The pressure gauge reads value=180 unit=psi
